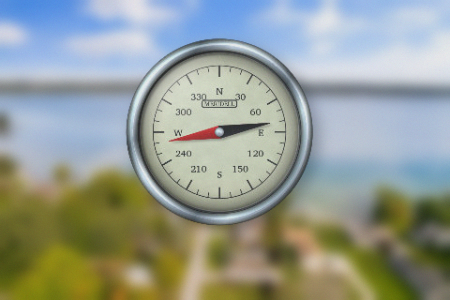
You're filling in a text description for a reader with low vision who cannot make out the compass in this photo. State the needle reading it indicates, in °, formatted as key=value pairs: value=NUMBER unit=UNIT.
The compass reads value=260 unit=°
